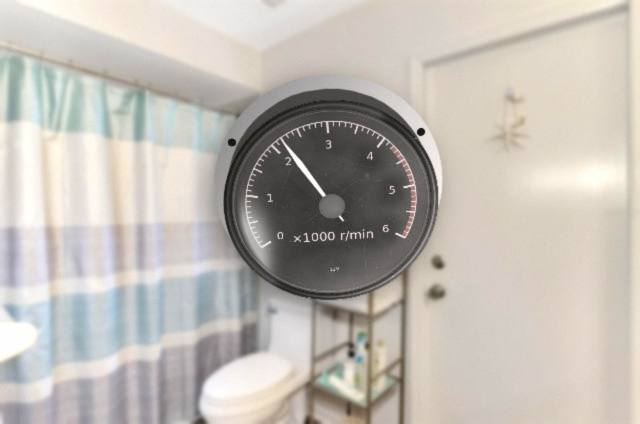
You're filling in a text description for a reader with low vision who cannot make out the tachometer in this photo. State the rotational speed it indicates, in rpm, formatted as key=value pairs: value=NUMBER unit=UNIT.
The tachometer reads value=2200 unit=rpm
